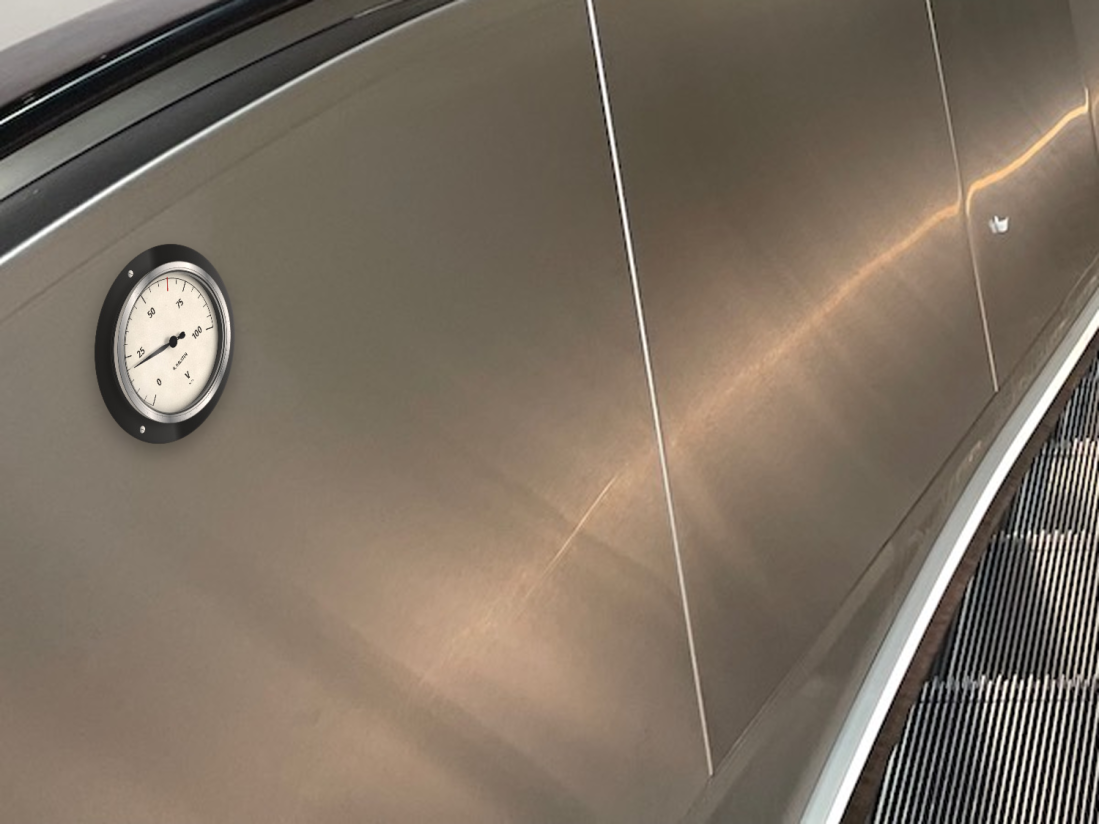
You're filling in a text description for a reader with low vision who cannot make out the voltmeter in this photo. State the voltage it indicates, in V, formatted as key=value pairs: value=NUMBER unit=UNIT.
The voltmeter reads value=20 unit=V
